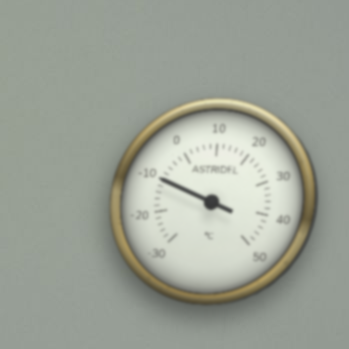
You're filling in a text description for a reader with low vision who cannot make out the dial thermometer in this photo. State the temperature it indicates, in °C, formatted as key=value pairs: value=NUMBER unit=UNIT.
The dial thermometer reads value=-10 unit=°C
